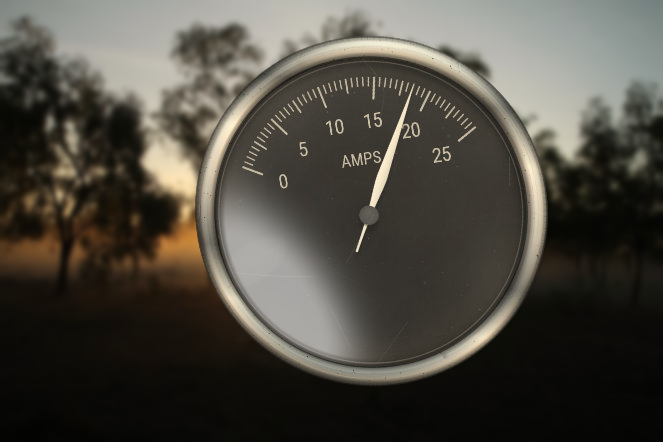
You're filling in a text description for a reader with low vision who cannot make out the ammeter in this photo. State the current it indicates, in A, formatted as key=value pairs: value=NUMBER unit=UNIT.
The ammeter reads value=18.5 unit=A
